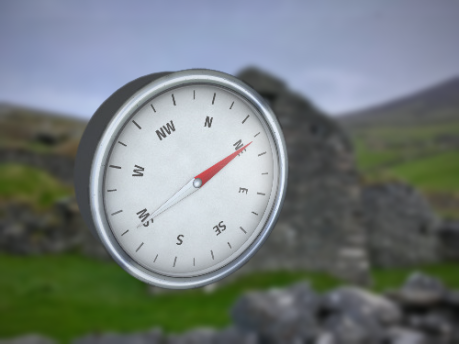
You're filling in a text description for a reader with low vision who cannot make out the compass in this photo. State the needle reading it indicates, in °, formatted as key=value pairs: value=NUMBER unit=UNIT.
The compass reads value=45 unit=°
